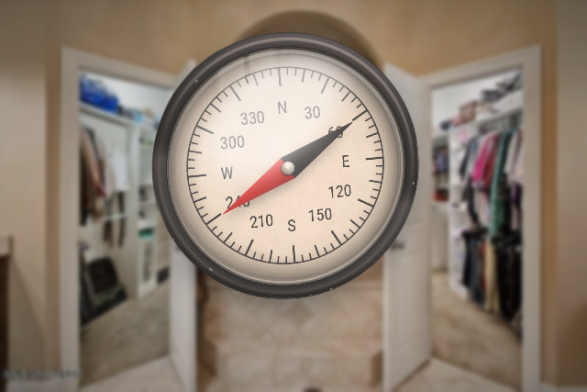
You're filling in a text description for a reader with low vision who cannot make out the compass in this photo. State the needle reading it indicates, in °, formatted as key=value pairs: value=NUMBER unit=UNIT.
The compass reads value=240 unit=°
